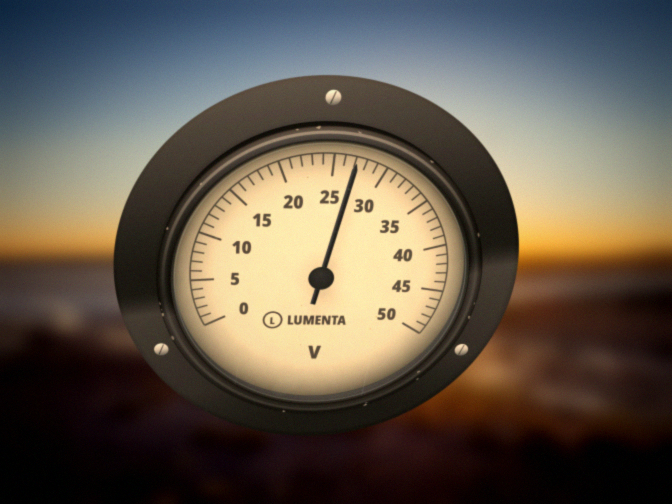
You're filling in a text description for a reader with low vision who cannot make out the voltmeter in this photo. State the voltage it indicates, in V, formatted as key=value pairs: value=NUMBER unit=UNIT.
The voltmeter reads value=27 unit=V
